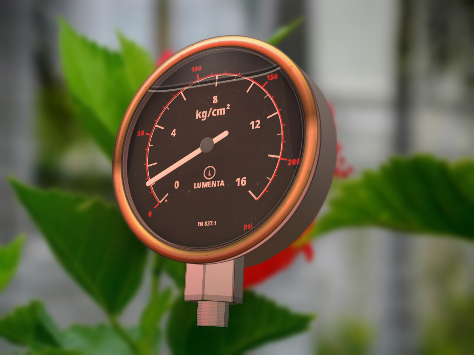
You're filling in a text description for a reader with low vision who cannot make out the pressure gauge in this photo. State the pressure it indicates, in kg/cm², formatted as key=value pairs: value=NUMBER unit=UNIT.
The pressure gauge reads value=1 unit=kg/cm²
